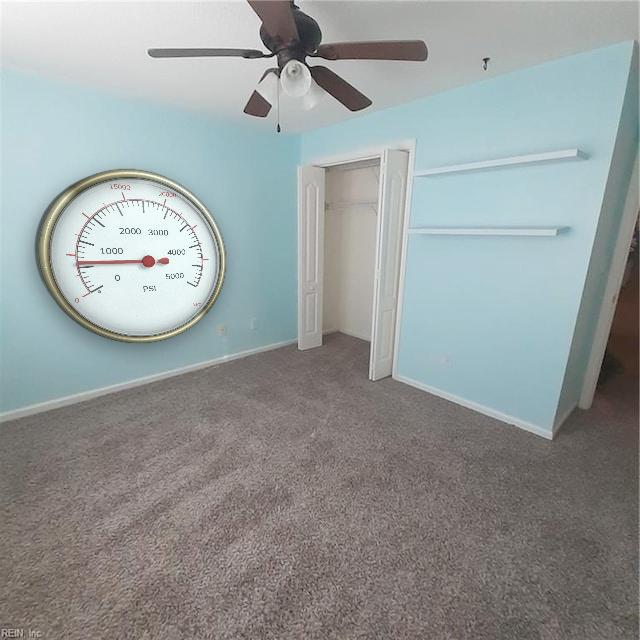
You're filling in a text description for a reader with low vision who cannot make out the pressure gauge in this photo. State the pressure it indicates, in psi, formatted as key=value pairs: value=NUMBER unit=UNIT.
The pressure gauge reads value=600 unit=psi
